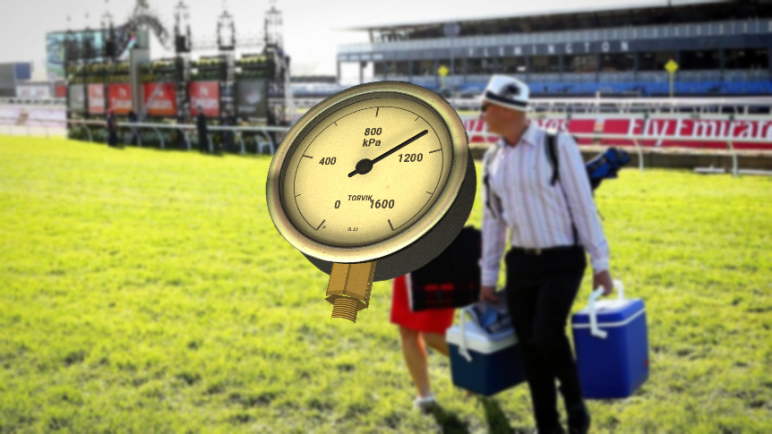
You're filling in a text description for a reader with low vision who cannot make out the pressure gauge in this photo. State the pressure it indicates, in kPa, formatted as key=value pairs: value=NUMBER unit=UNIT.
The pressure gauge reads value=1100 unit=kPa
